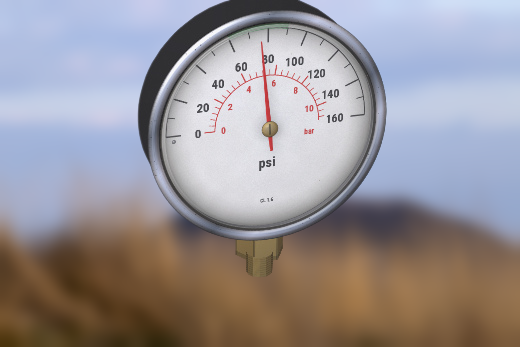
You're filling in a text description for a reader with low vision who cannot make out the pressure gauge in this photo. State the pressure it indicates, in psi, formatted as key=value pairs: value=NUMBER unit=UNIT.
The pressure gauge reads value=75 unit=psi
